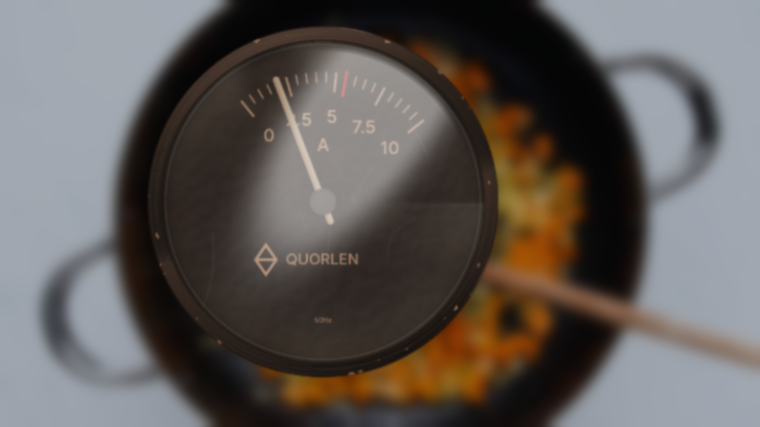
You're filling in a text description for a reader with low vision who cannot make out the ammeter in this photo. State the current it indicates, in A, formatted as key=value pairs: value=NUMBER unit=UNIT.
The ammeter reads value=2 unit=A
